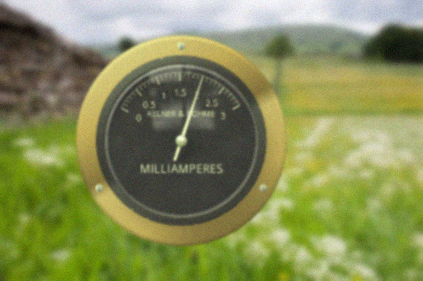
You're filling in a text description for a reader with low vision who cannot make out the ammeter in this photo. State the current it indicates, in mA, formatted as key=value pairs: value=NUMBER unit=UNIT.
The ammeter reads value=2 unit=mA
